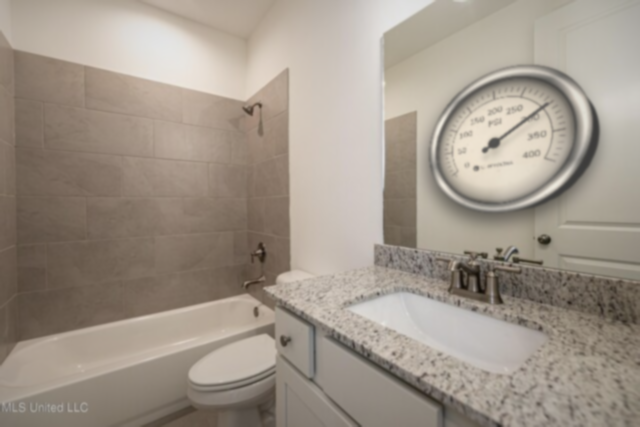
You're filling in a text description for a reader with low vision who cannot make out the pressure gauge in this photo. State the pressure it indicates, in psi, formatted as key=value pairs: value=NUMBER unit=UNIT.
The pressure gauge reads value=300 unit=psi
